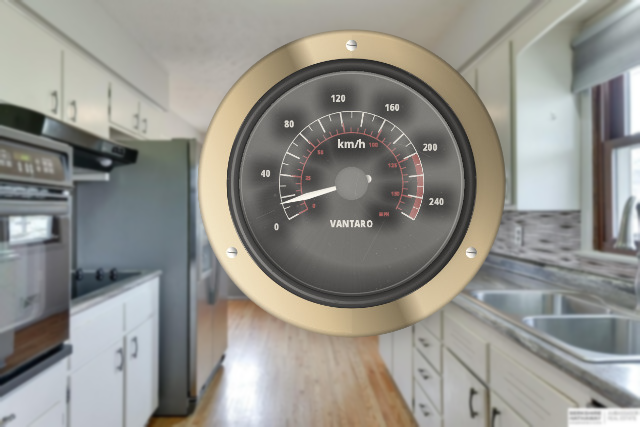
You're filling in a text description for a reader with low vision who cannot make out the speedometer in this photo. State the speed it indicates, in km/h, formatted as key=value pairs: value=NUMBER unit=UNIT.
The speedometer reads value=15 unit=km/h
